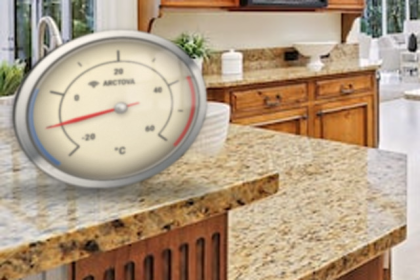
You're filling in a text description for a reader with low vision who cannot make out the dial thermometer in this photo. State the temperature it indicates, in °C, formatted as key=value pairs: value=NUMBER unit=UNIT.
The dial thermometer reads value=-10 unit=°C
